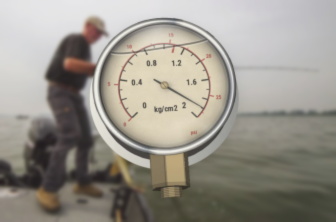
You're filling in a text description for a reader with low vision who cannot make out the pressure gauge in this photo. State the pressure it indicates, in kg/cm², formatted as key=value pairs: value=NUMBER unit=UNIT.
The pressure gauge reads value=1.9 unit=kg/cm²
